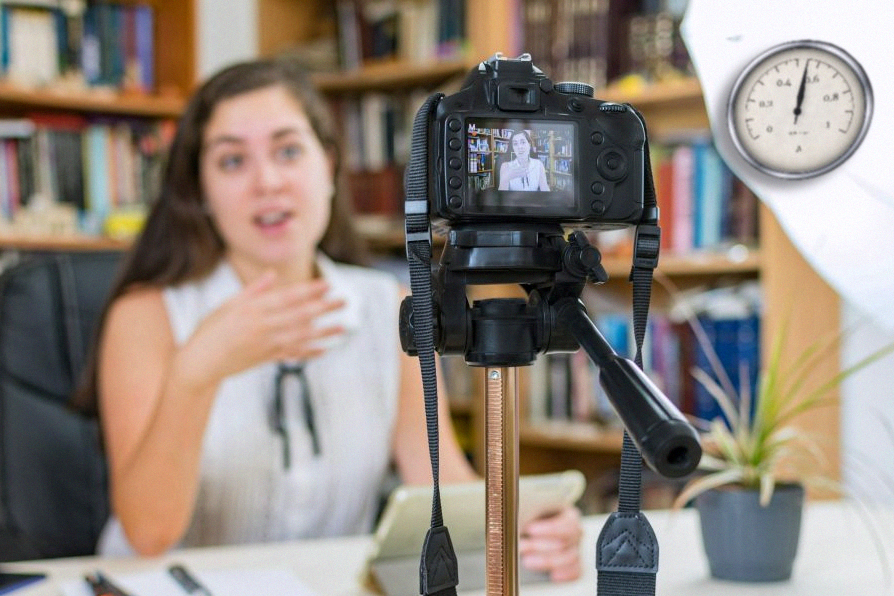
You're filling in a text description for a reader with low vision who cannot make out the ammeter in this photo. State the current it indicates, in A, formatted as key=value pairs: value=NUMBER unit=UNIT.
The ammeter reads value=0.55 unit=A
